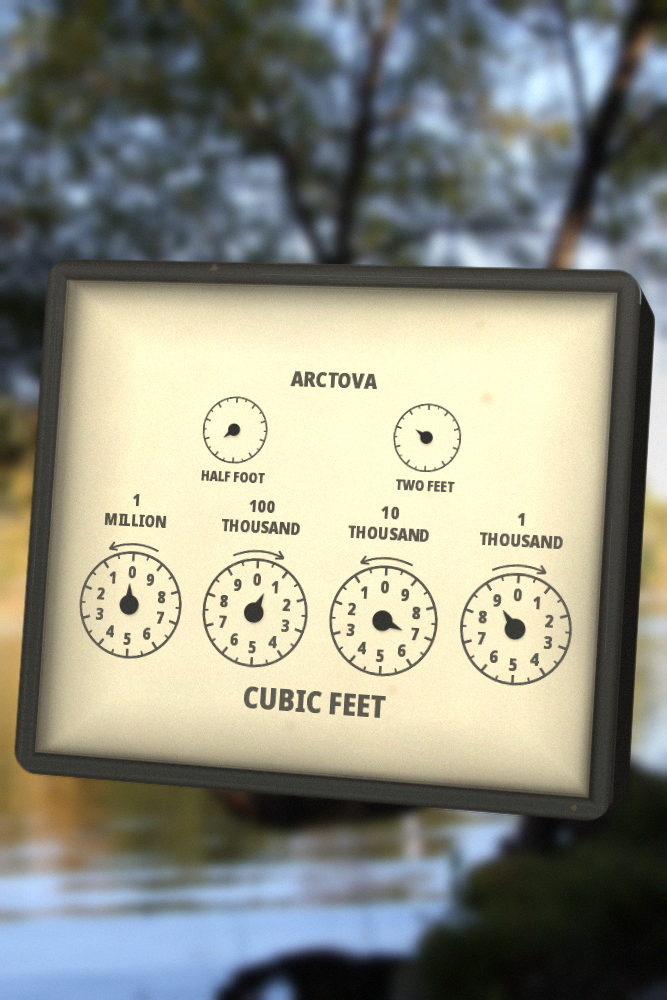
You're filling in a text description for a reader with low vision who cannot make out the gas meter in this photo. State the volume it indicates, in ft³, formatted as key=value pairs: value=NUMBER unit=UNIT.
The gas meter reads value=6900 unit=ft³
